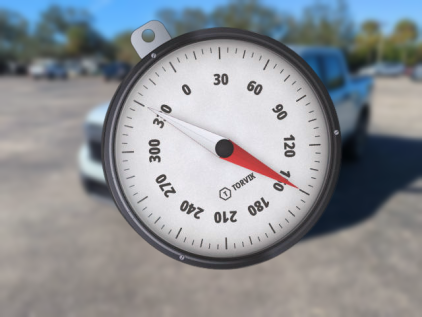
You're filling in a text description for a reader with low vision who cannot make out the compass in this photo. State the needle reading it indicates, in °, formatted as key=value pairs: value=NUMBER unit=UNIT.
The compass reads value=150 unit=°
